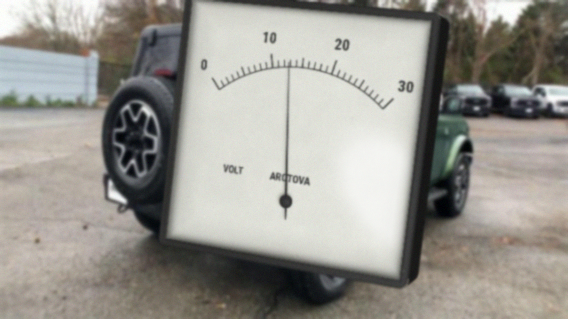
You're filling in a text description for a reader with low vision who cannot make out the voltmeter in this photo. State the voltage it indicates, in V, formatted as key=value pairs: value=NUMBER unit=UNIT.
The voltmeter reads value=13 unit=V
